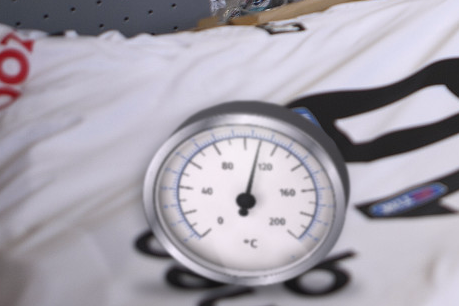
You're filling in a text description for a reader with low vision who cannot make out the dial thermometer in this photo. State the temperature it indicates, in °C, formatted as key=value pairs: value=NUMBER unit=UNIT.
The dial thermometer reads value=110 unit=°C
